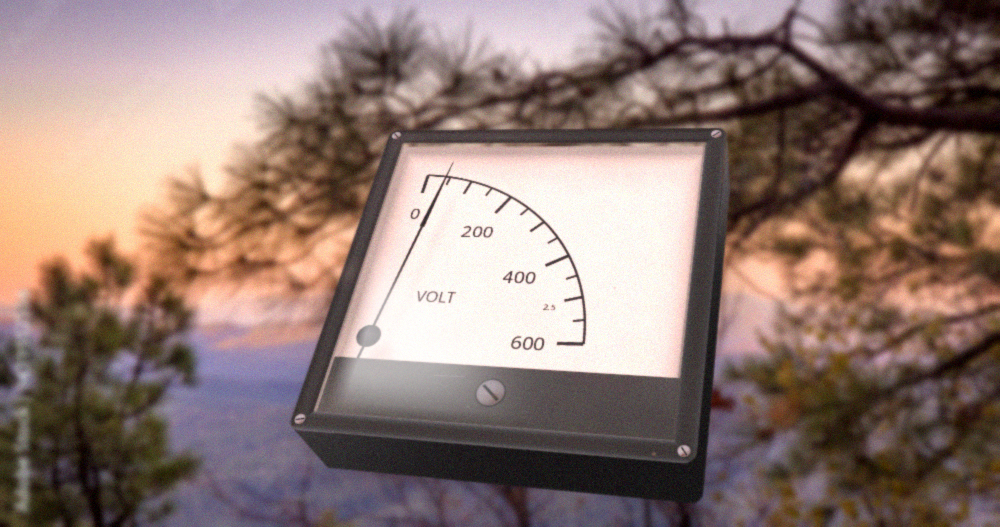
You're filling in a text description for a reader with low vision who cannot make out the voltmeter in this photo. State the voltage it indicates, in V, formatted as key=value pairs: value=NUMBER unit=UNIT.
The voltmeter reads value=50 unit=V
